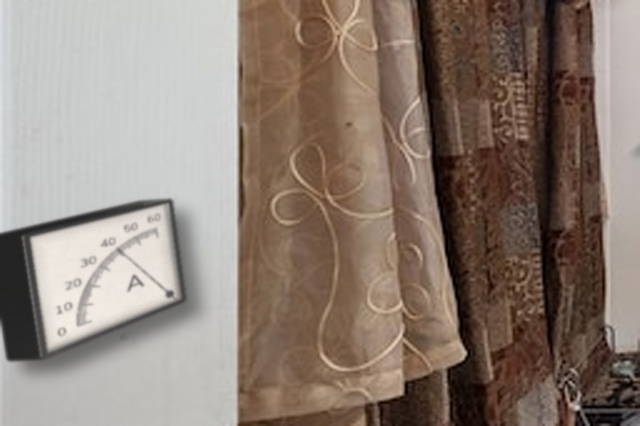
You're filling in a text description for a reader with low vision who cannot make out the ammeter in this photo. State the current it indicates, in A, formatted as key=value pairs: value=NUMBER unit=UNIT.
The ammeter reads value=40 unit=A
